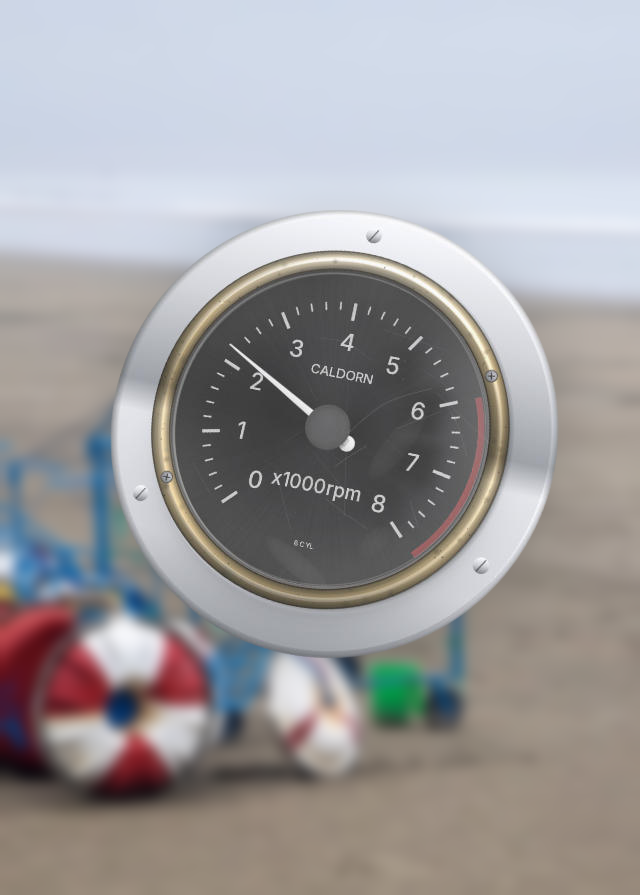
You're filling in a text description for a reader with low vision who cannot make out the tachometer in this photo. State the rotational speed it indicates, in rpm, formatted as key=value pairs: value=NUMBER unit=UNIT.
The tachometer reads value=2200 unit=rpm
